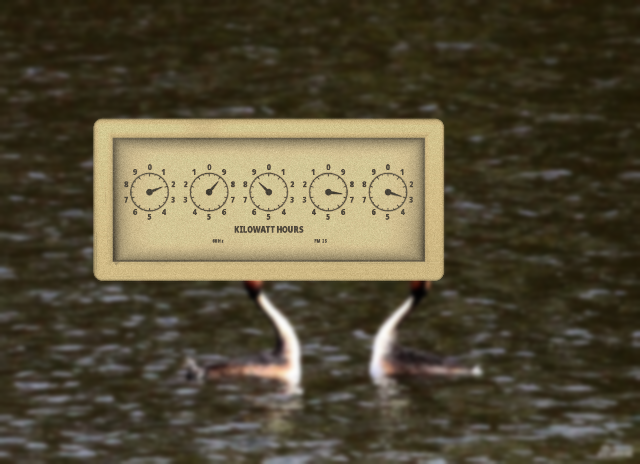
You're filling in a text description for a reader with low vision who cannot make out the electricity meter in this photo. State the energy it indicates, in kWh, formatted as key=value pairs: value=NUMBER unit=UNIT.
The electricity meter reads value=18873 unit=kWh
